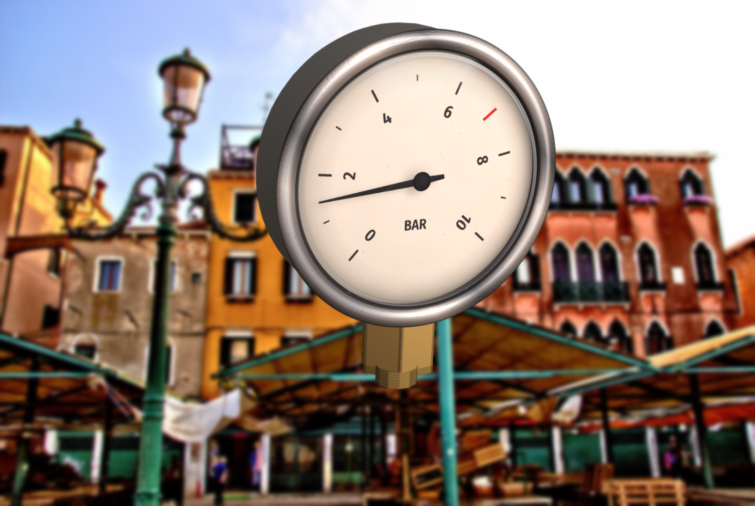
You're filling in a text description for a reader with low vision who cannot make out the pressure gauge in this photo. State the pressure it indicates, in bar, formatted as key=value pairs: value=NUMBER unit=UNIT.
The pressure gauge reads value=1.5 unit=bar
